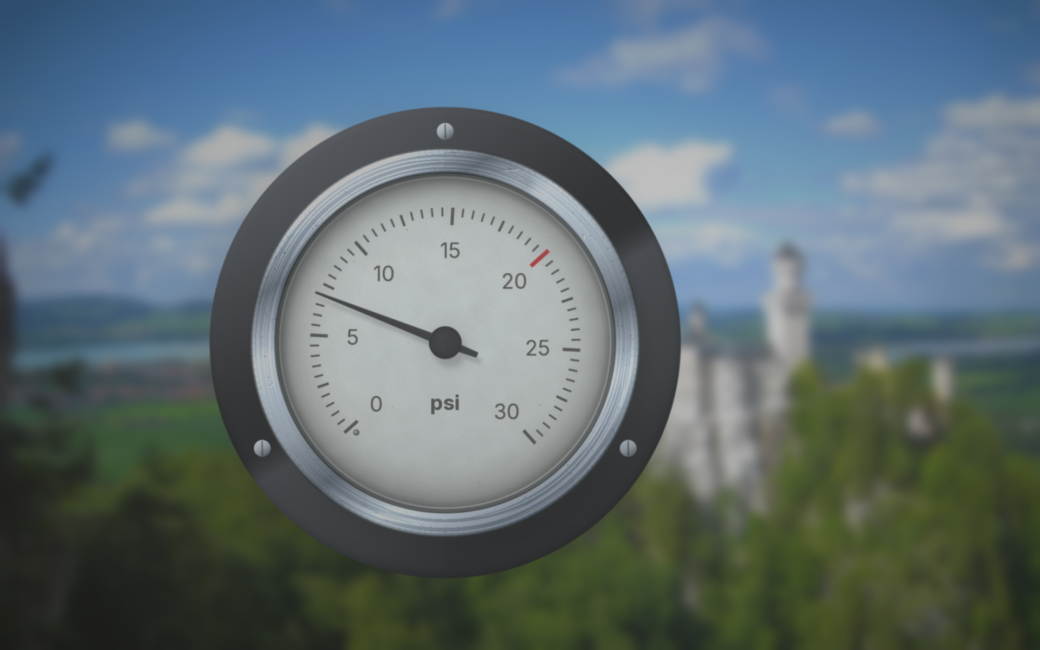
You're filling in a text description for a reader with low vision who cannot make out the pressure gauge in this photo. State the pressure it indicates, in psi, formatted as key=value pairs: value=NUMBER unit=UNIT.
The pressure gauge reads value=7 unit=psi
